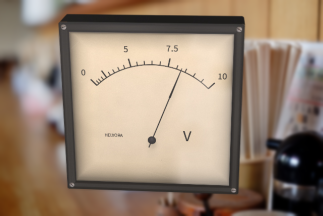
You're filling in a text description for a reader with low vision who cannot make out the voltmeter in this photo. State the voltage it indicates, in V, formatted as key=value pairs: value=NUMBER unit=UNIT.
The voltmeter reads value=8.25 unit=V
